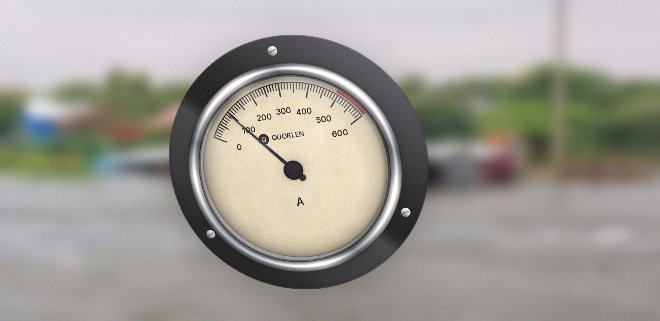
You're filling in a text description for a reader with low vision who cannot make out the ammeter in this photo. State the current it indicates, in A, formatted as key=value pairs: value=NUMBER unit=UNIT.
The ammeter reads value=100 unit=A
